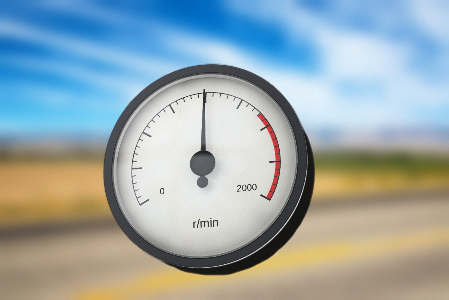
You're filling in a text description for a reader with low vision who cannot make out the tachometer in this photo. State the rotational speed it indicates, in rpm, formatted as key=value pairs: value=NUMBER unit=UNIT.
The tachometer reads value=1000 unit=rpm
